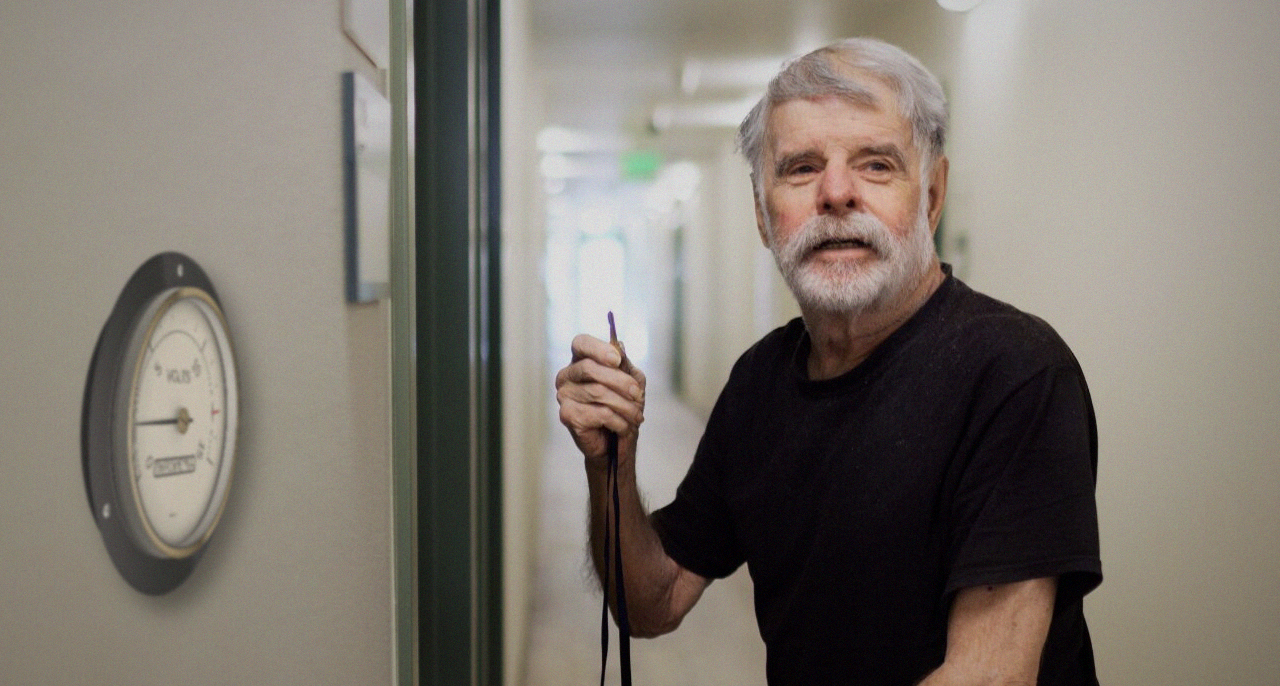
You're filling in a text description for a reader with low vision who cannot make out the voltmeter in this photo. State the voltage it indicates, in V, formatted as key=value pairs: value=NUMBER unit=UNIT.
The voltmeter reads value=2 unit=V
